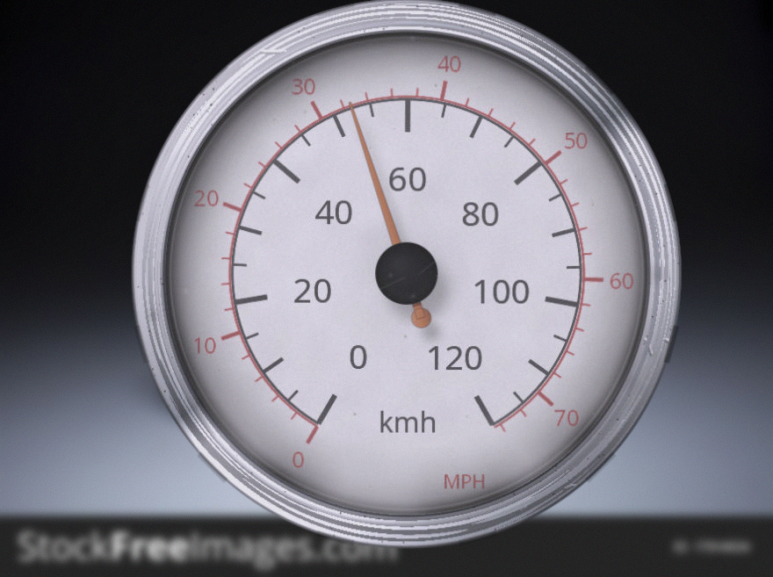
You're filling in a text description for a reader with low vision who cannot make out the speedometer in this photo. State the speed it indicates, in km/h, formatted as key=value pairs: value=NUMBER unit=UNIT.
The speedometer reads value=52.5 unit=km/h
